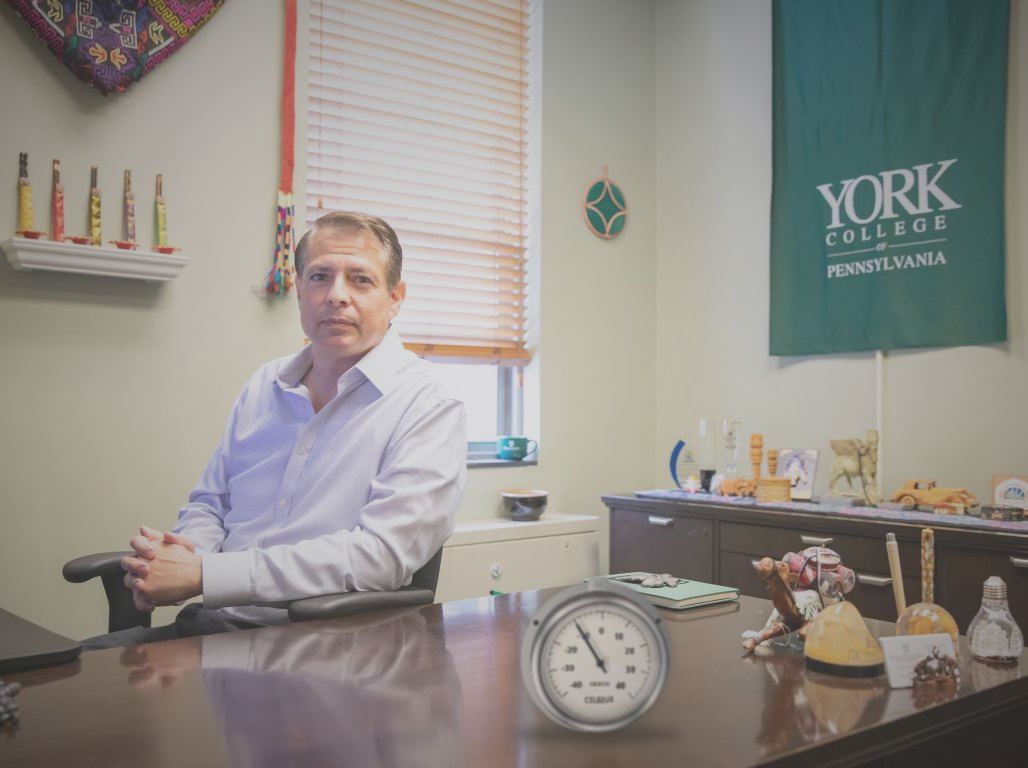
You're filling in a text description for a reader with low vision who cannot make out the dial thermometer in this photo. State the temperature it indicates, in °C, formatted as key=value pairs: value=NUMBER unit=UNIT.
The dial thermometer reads value=-10 unit=°C
